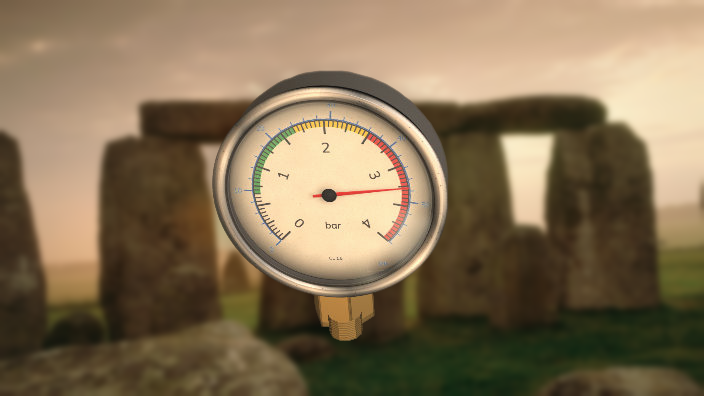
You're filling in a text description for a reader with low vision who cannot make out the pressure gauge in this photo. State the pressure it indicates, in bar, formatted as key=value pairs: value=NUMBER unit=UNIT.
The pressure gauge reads value=3.25 unit=bar
